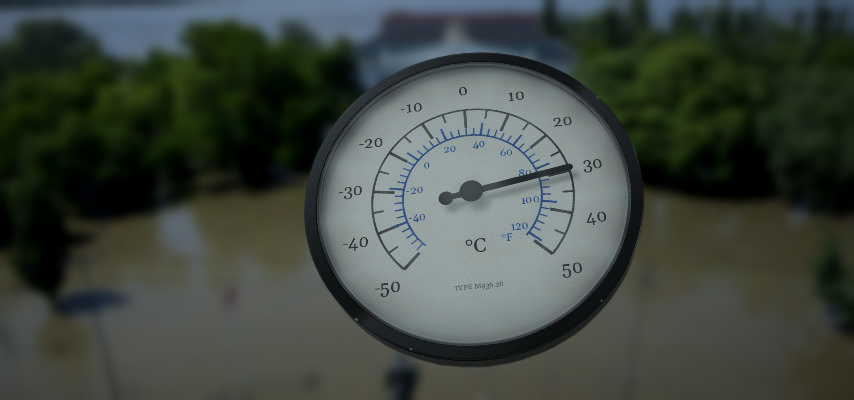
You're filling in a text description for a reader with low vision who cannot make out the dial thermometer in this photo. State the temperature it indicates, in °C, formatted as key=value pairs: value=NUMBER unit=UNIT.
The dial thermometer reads value=30 unit=°C
